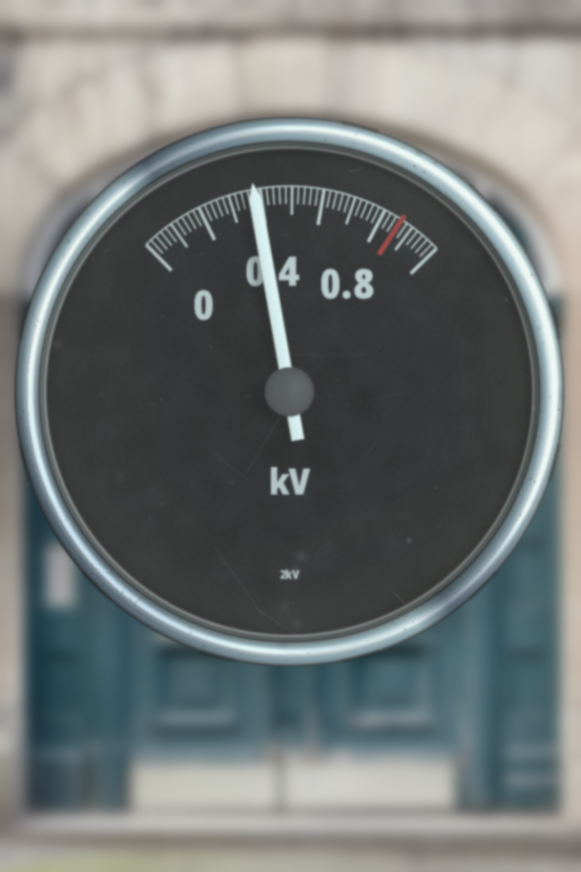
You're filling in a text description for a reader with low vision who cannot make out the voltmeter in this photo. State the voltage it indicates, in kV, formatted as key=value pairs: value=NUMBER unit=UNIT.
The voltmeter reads value=0.38 unit=kV
